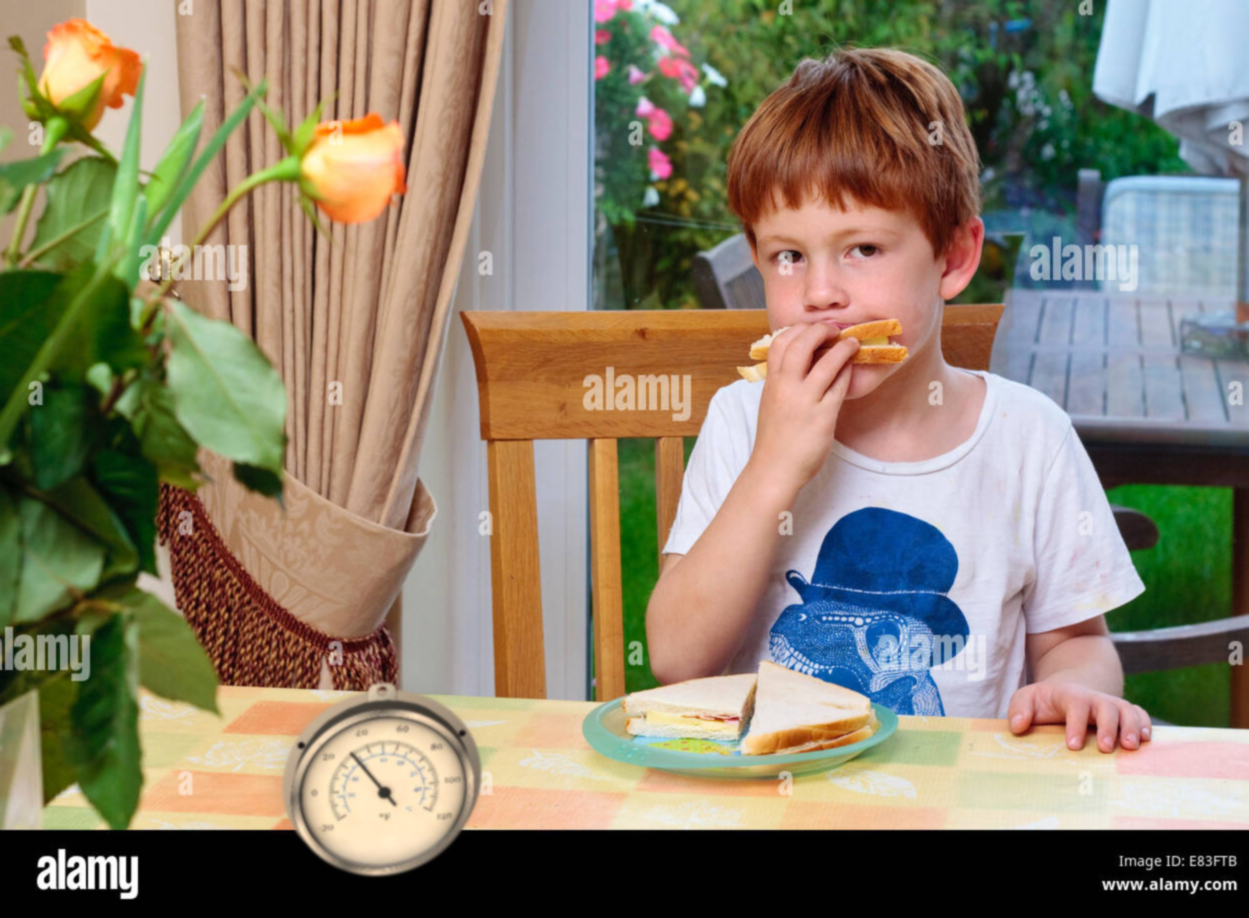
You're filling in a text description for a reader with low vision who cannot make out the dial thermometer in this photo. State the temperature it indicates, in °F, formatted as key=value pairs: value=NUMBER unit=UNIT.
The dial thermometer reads value=30 unit=°F
